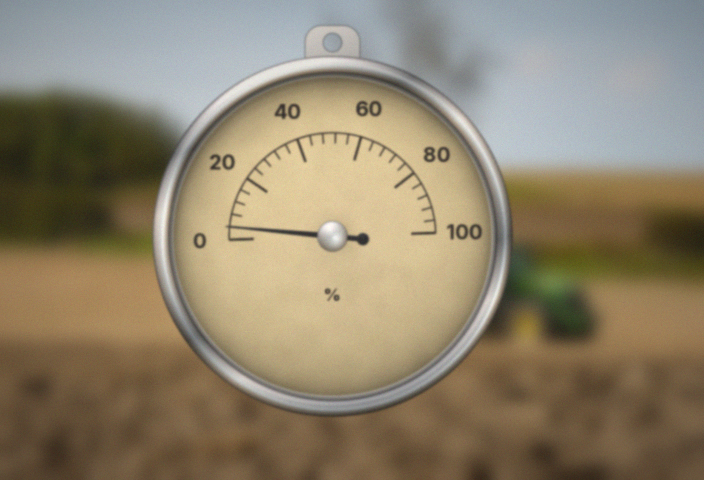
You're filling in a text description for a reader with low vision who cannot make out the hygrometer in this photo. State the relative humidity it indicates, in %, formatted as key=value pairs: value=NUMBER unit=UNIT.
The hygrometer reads value=4 unit=%
